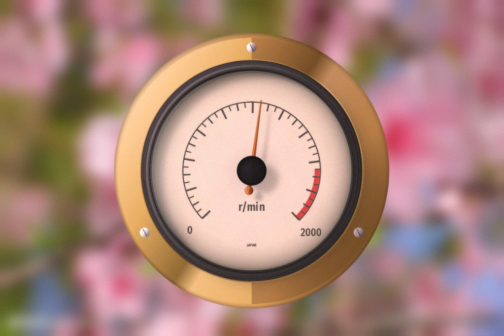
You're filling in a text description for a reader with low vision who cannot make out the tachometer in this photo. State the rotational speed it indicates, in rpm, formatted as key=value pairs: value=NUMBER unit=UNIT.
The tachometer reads value=1050 unit=rpm
